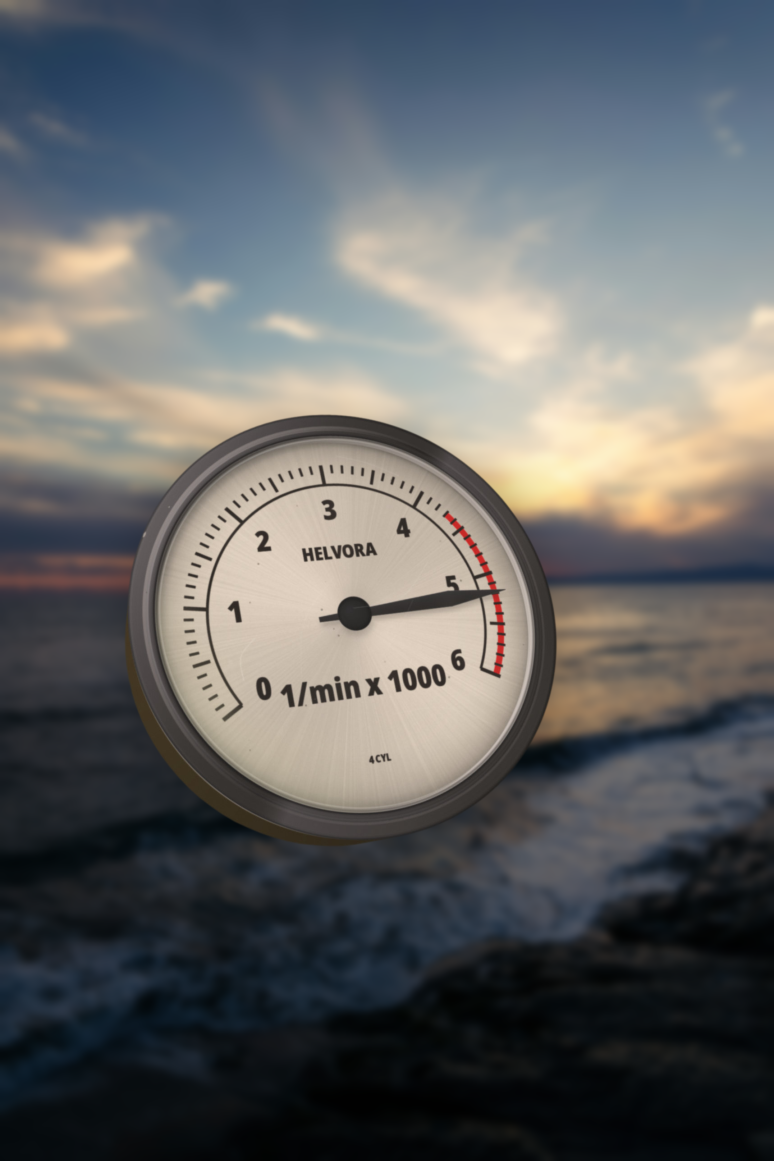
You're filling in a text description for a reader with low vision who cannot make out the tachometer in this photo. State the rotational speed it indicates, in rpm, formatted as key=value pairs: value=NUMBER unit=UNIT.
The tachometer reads value=5200 unit=rpm
